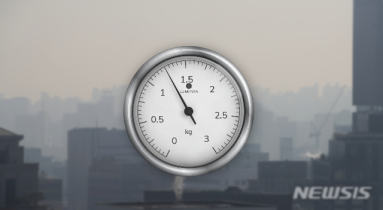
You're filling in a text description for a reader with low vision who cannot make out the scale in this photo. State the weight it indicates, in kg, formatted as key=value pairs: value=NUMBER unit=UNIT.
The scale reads value=1.25 unit=kg
